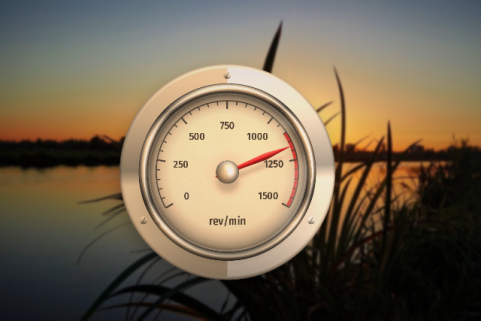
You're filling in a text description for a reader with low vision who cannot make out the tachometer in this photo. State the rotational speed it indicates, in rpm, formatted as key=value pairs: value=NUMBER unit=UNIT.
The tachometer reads value=1175 unit=rpm
